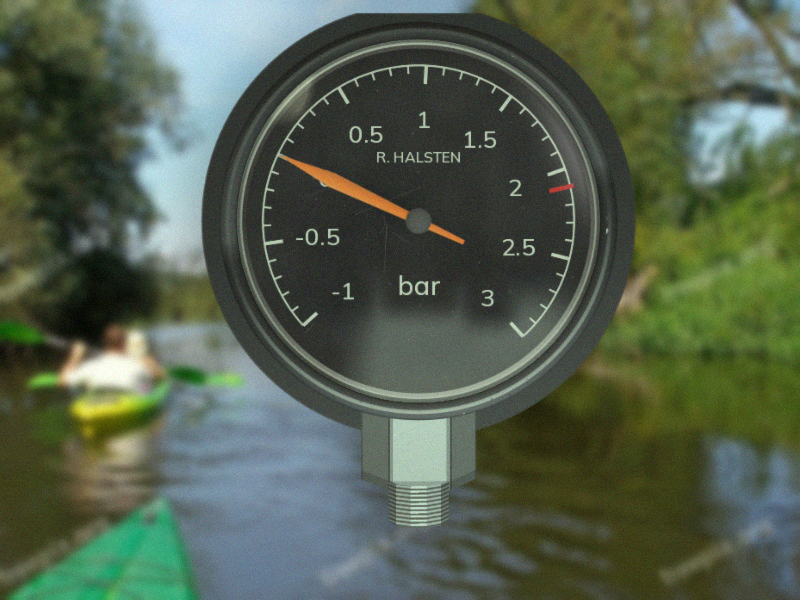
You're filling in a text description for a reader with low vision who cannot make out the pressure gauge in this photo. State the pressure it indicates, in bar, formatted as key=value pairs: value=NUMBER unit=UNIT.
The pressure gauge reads value=0 unit=bar
